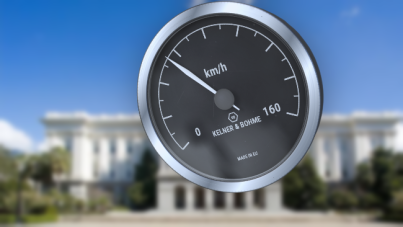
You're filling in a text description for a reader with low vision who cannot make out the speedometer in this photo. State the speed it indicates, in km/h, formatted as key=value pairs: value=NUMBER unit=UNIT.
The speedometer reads value=55 unit=km/h
